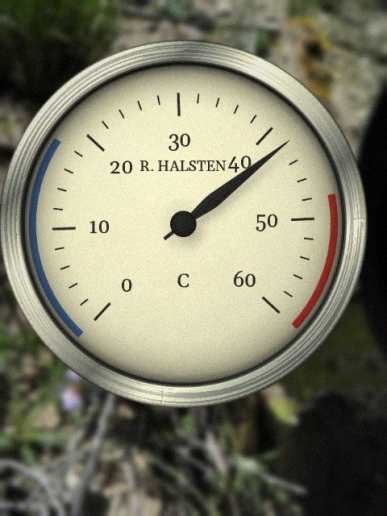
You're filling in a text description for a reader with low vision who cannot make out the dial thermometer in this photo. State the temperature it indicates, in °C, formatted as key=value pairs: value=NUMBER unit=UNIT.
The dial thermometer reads value=42 unit=°C
